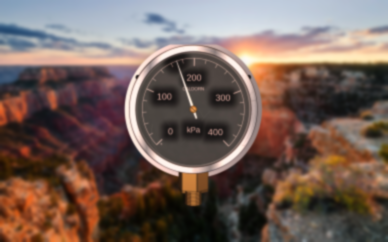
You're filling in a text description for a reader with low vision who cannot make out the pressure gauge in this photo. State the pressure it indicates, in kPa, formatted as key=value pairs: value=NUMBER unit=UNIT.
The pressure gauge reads value=170 unit=kPa
